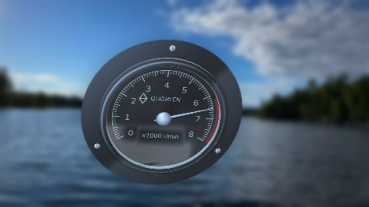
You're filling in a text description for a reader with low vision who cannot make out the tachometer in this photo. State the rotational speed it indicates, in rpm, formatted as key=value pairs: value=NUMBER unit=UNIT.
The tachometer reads value=6500 unit=rpm
